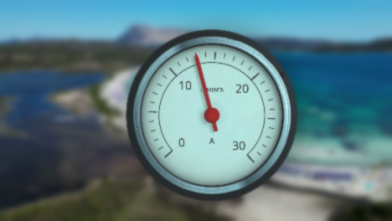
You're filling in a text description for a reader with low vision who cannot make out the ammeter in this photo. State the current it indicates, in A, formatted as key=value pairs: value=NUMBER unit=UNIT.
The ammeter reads value=13 unit=A
